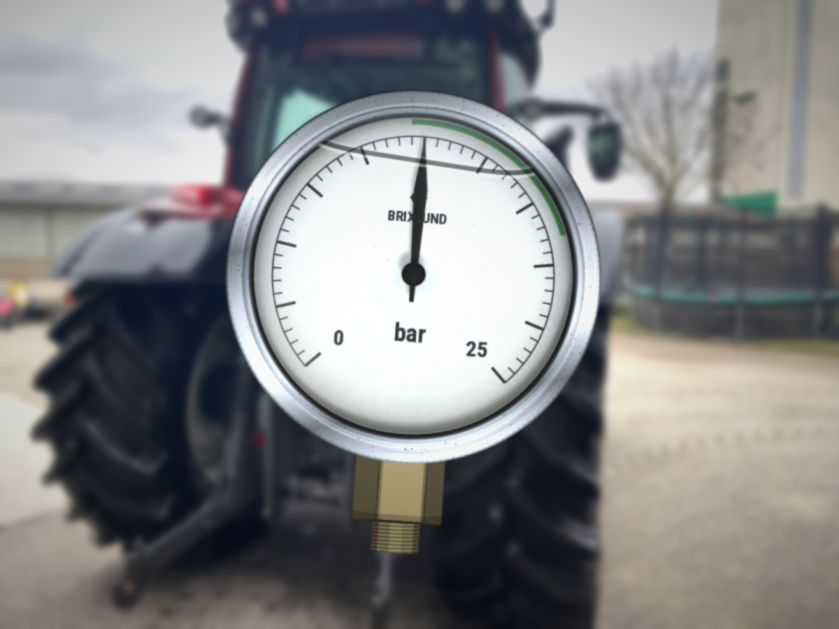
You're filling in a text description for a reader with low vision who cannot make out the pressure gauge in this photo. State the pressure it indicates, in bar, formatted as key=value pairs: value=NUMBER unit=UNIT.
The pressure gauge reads value=12.5 unit=bar
